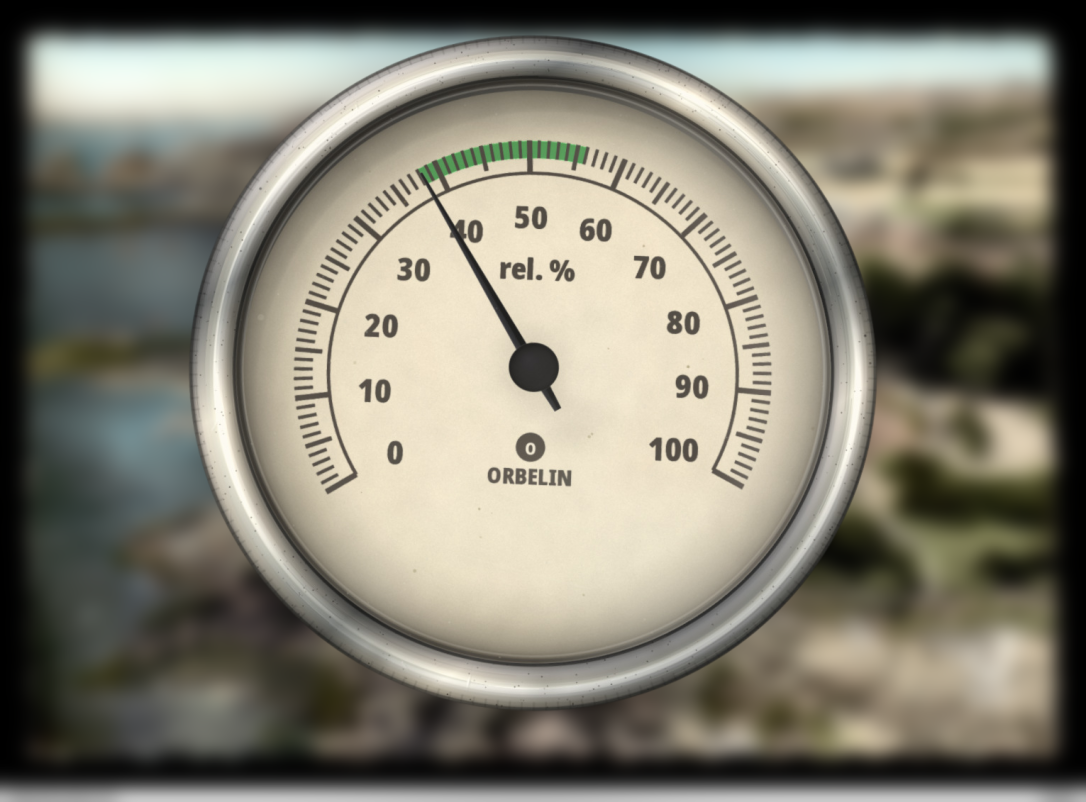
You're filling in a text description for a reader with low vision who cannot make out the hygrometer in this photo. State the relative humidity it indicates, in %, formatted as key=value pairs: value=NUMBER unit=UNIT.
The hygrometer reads value=38 unit=%
